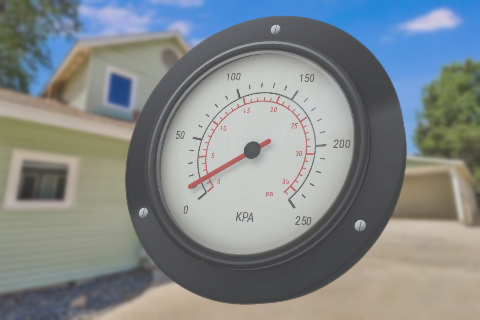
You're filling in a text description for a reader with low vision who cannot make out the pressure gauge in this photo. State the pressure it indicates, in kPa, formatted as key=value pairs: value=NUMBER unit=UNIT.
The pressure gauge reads value=10 unit=kPa
